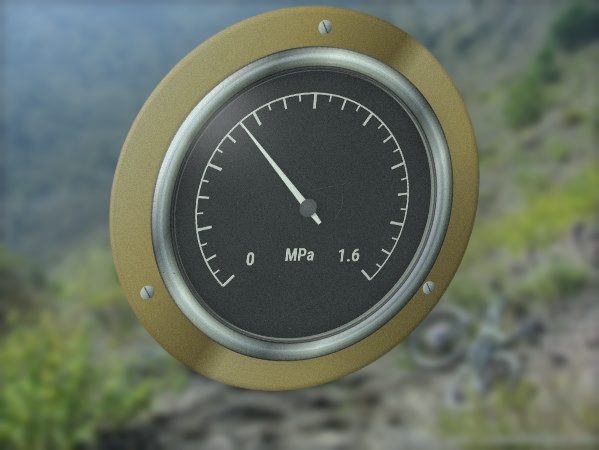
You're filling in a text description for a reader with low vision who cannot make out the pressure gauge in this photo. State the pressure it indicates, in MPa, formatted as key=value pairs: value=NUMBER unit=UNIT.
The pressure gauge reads value=0.55 unit=MPa
